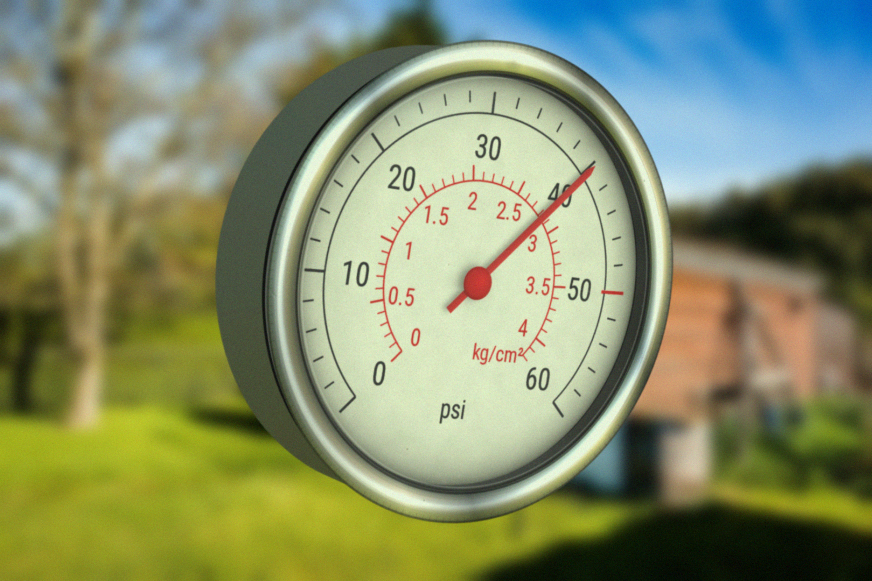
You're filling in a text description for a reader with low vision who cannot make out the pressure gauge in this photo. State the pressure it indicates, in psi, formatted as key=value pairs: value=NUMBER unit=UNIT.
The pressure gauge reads value=40 unit=psi
